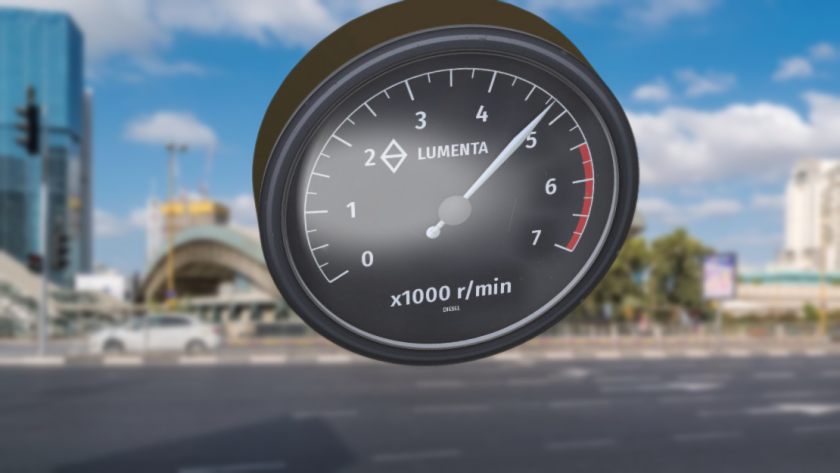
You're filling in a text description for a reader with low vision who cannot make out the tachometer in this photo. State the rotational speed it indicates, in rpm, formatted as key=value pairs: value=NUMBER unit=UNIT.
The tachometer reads value=4750 unit=rpm
